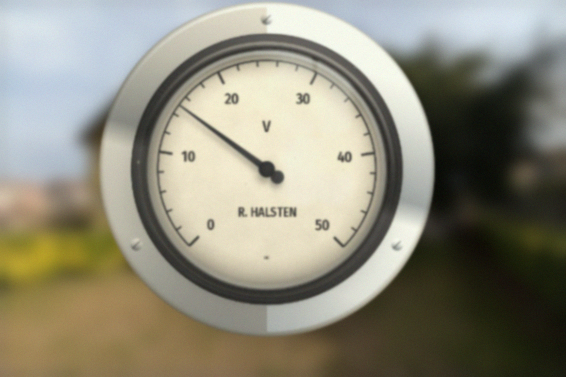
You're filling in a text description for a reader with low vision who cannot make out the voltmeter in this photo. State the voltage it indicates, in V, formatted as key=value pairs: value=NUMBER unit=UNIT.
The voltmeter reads value=15 unit=V
